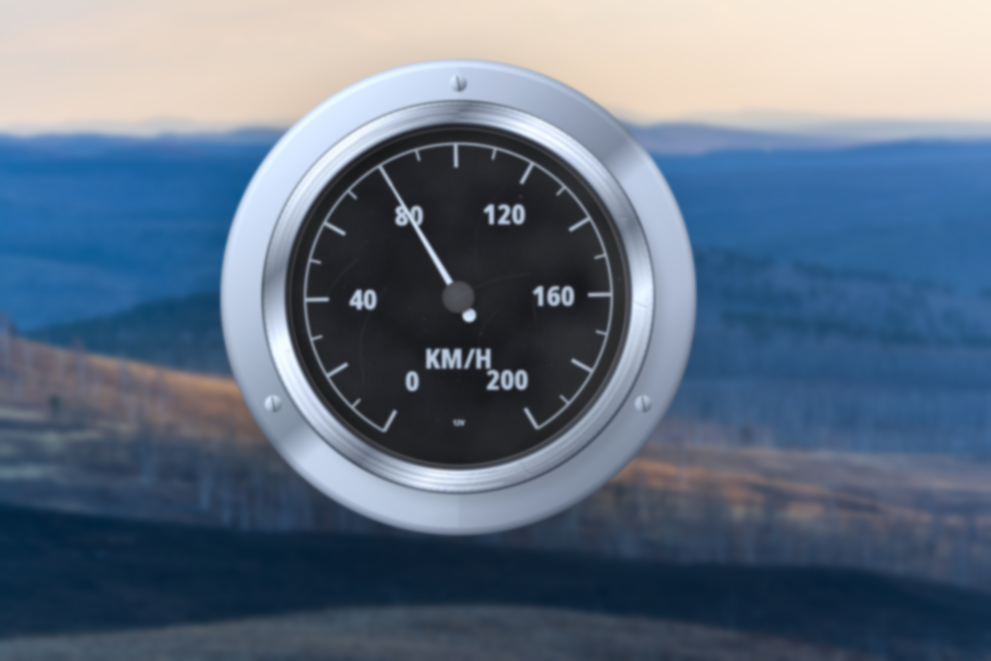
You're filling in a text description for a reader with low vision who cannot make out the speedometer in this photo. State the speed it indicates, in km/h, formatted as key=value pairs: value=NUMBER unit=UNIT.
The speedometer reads value=80 unit=km/h
